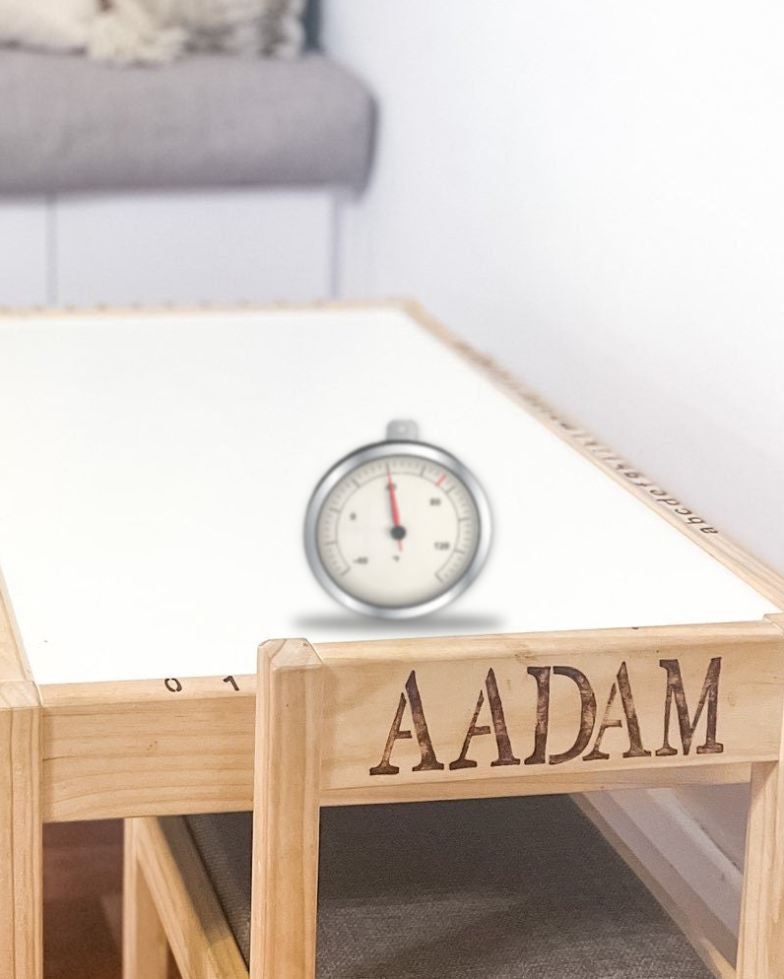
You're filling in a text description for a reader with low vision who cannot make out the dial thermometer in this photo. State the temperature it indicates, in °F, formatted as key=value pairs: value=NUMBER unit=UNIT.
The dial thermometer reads value=40 unit=°F
